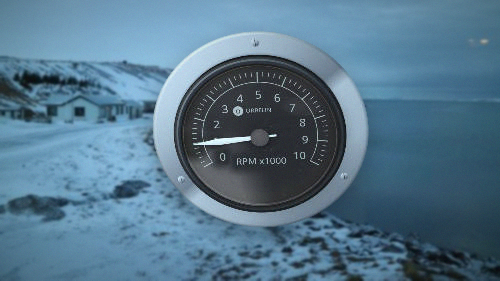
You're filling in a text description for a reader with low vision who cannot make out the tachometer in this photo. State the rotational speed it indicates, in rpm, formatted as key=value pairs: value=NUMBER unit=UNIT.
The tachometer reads value=1000 unit=rpm
